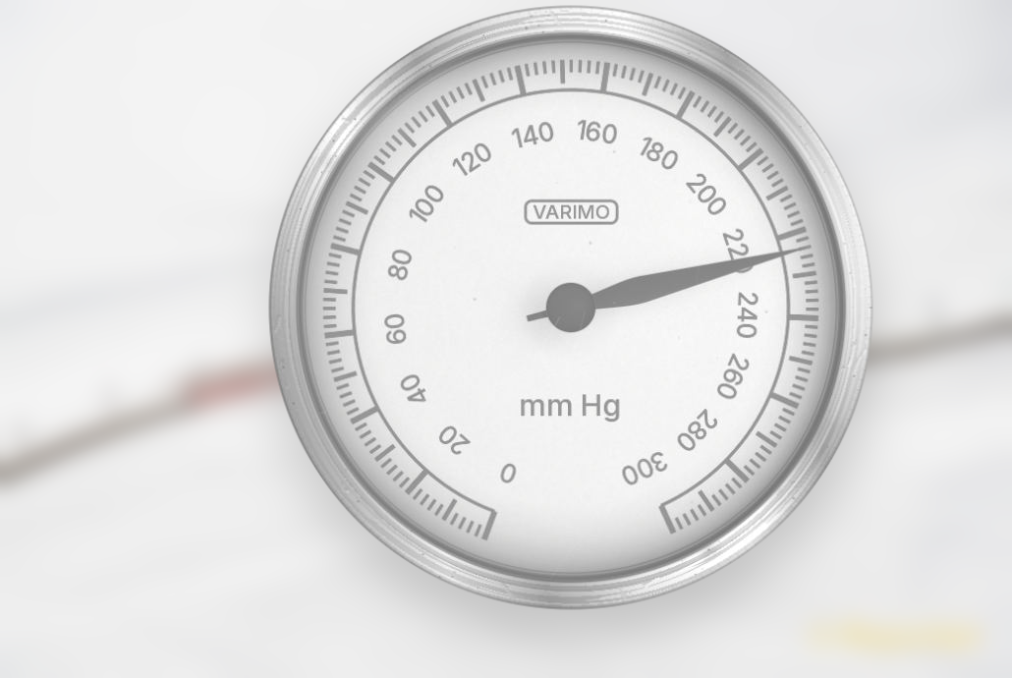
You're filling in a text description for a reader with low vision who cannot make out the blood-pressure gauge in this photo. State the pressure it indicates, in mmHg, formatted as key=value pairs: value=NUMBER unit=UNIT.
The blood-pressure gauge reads value=224 unit=mmHg
